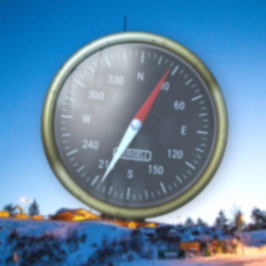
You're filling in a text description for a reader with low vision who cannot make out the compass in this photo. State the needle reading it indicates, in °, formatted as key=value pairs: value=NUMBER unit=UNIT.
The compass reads value=25 unit=°
